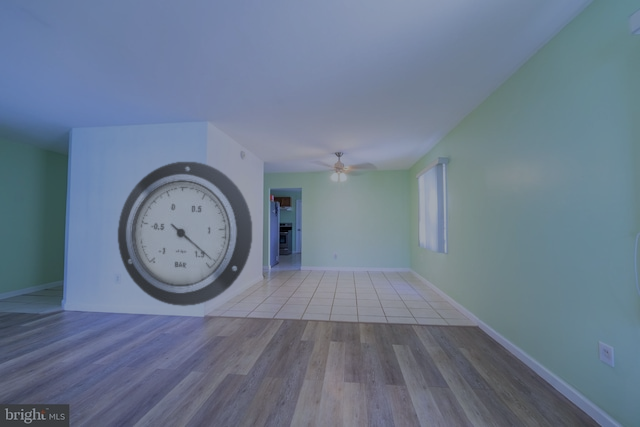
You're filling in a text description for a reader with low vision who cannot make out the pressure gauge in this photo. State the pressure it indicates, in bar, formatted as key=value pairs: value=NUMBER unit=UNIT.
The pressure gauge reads value=1.4 unit=bar
